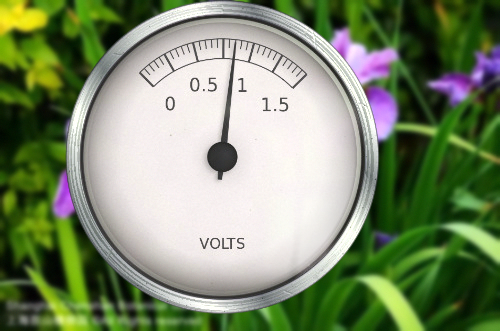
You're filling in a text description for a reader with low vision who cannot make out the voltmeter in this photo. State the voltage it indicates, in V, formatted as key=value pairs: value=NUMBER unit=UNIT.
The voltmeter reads value=0.85 unit=V
